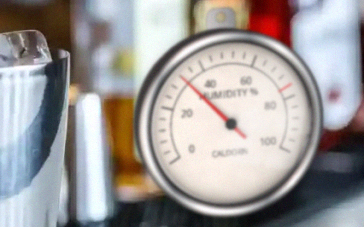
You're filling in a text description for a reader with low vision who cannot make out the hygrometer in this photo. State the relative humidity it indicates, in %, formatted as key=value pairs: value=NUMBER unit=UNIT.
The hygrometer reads value=32 unit=%
